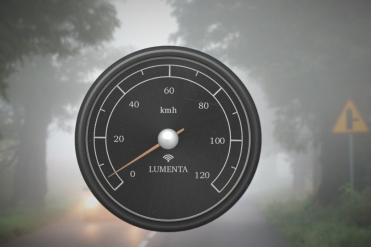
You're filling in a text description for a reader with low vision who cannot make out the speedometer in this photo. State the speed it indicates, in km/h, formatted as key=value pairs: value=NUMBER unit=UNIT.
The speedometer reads value=5 unit=km/h
